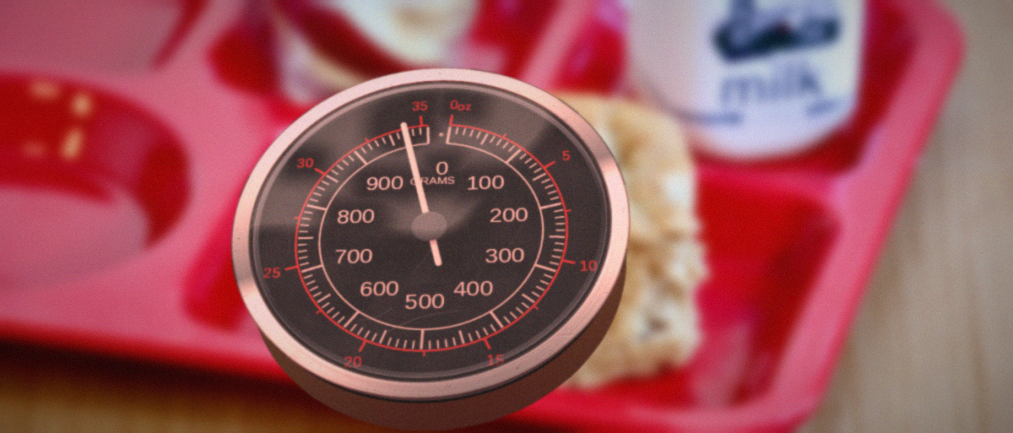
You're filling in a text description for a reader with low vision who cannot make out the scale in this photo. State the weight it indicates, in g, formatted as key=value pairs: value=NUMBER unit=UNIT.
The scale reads value=970 unit=g
